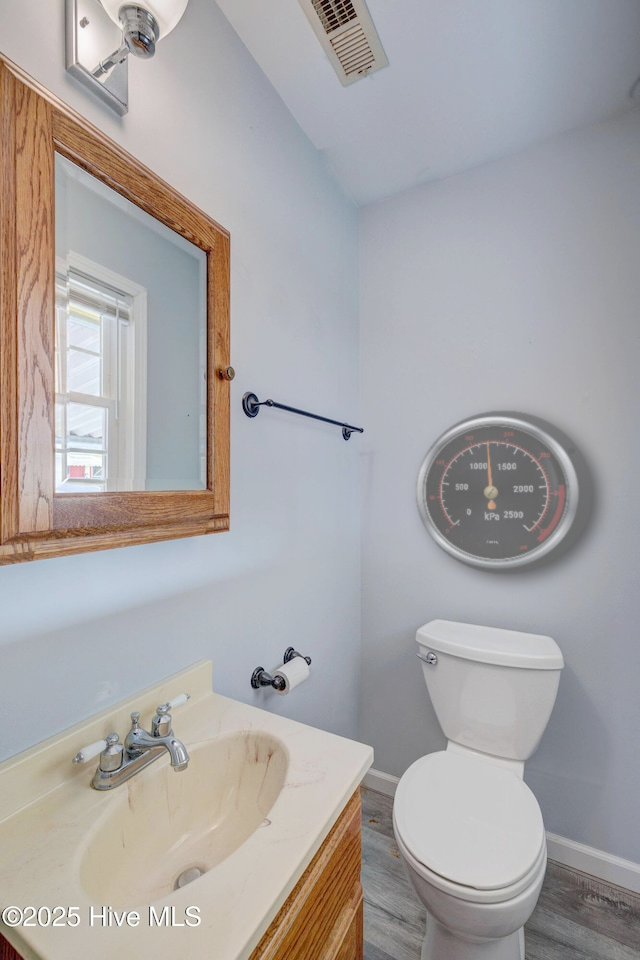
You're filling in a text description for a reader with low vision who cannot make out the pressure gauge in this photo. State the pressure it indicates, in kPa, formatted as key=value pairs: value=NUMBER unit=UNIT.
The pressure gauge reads value=1200 unit=kPa
